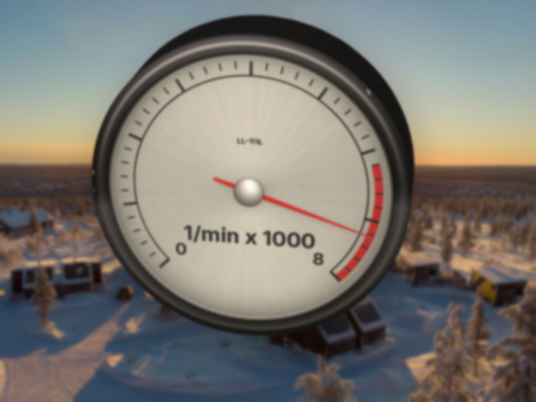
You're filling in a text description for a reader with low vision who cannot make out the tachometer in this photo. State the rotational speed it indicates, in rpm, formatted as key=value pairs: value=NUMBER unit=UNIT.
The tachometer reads value=7200 unit=rpm
